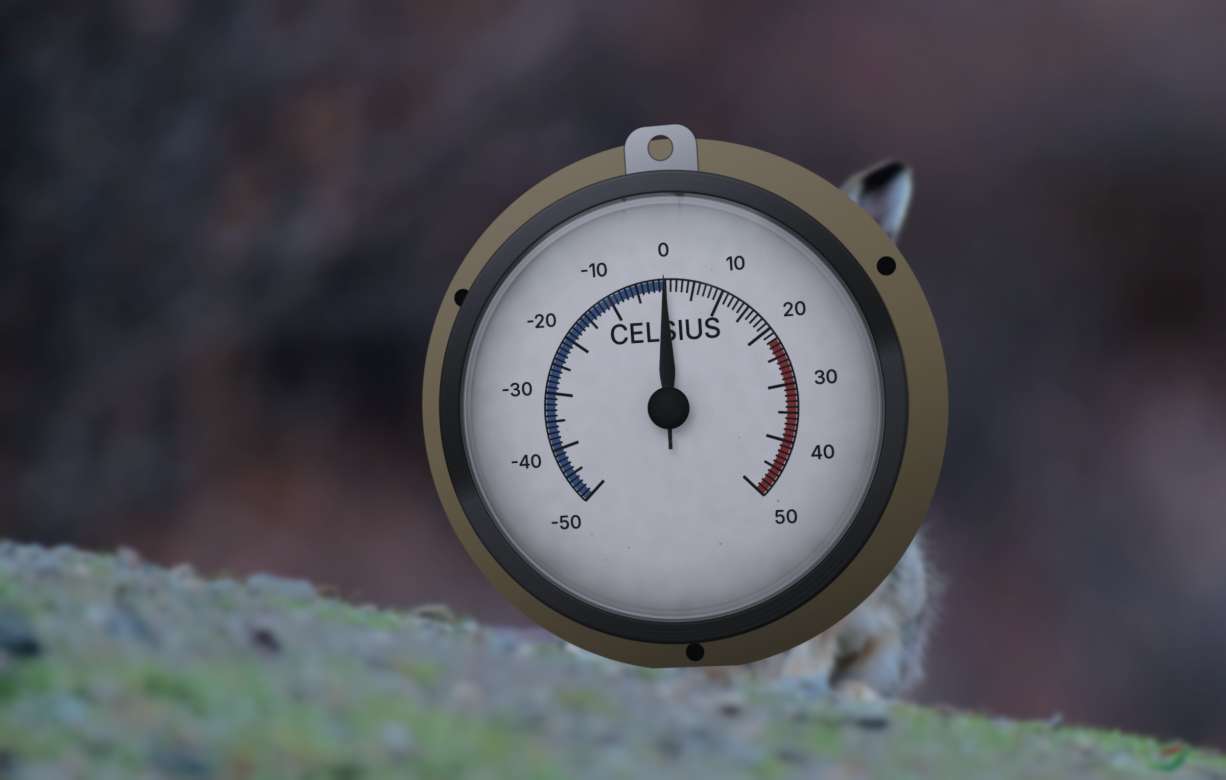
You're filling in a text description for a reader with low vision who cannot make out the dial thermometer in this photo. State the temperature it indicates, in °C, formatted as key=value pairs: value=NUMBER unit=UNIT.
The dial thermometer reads value=0 unit=°C
